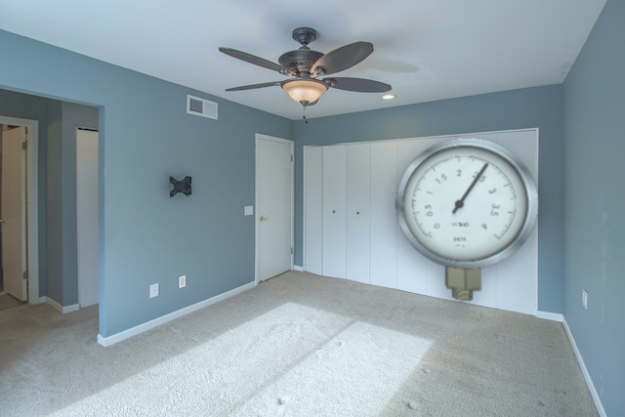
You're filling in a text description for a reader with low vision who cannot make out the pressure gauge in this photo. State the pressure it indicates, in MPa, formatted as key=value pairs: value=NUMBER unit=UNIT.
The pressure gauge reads value=2.5 unit=MPa
